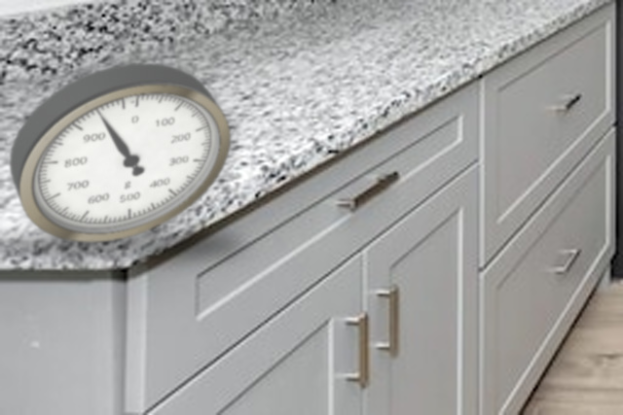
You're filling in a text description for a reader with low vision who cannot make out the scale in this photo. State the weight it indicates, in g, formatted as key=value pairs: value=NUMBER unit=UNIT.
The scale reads value=950 unit=g
